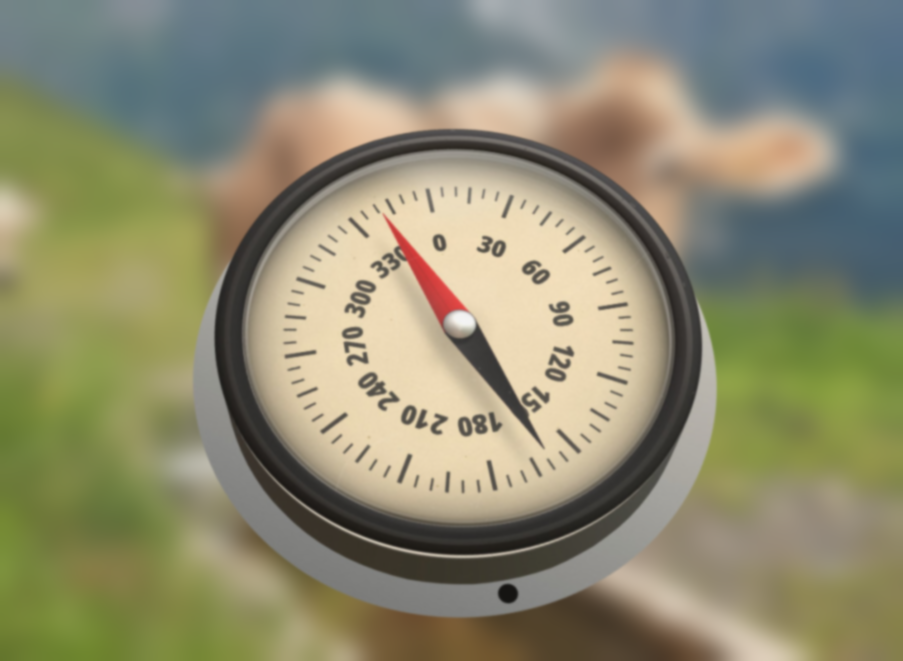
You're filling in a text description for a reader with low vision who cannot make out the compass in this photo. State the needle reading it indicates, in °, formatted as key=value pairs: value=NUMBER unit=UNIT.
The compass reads value=340 unit=°
